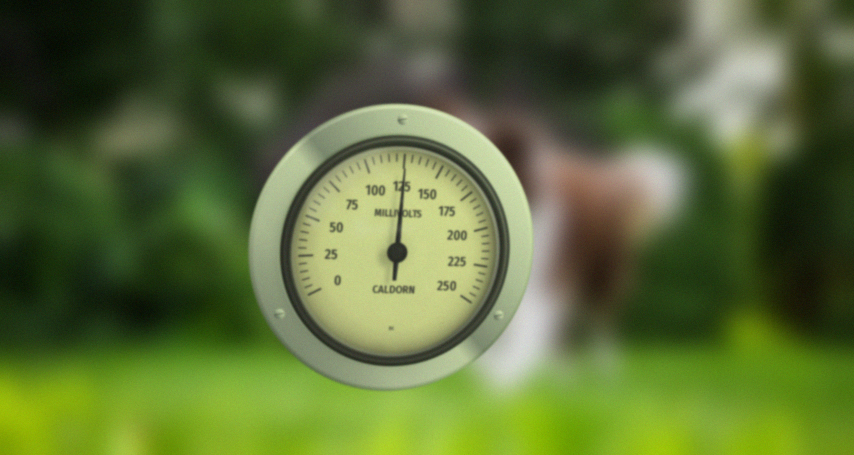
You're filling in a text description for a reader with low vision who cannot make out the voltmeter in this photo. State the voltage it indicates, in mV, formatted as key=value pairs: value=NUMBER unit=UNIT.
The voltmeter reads value=125 unit=mV
